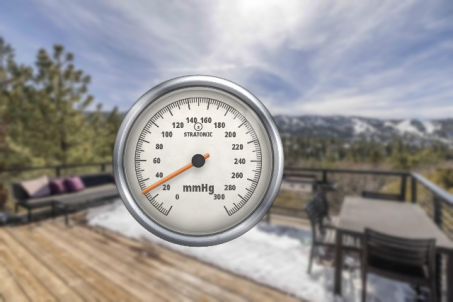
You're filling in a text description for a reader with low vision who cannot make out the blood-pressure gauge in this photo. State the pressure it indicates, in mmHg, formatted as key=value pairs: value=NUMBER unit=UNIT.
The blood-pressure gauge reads value=30 unit=mmHg
